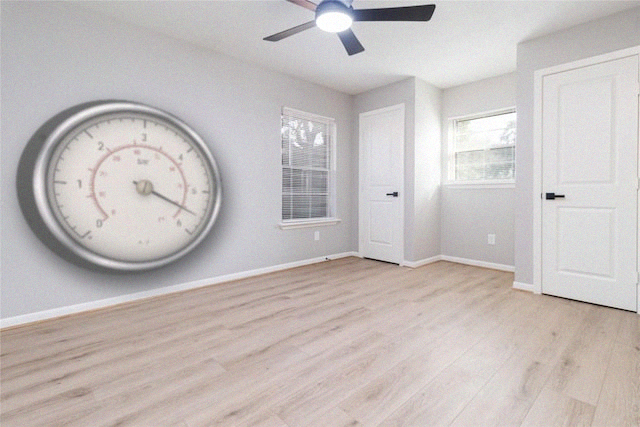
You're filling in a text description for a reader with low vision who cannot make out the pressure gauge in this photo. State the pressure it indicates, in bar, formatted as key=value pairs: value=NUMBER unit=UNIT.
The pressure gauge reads value=5.6 unit=bar
